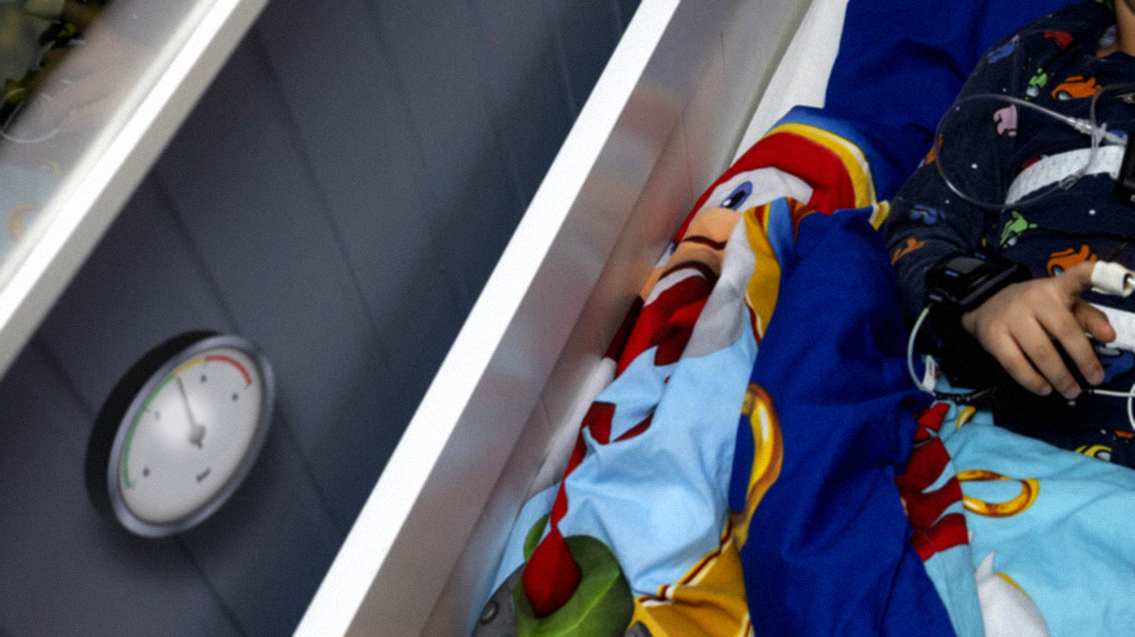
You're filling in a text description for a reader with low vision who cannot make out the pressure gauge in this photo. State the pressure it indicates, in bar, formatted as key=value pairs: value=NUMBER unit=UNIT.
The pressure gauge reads value=3 unit=bar
